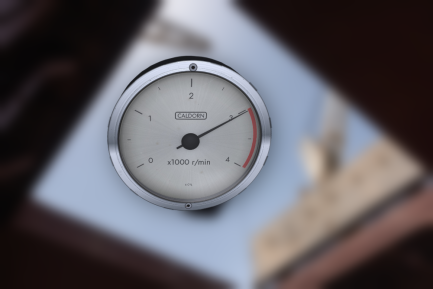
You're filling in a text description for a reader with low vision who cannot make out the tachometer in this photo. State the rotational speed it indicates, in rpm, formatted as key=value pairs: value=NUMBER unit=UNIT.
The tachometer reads value=3000 unit=rpm
